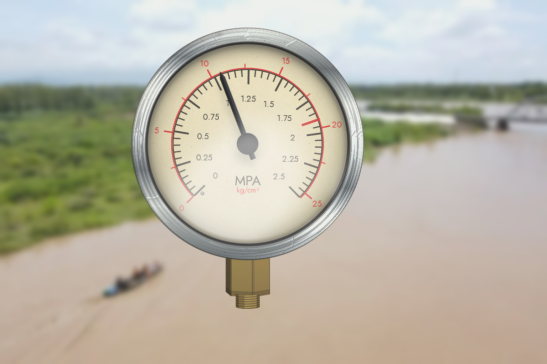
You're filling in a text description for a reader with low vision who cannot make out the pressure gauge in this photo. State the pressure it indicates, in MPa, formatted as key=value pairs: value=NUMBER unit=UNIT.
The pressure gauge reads value=1.05 unit=MPa
